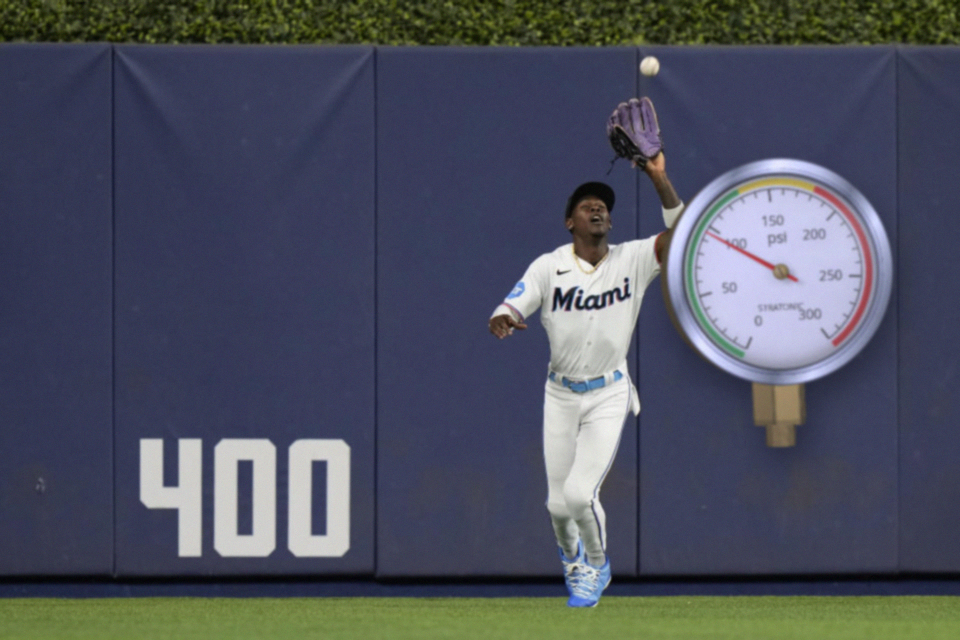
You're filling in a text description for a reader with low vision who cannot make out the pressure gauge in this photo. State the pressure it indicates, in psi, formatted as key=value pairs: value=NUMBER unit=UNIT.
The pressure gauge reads value=95 unit=psi
